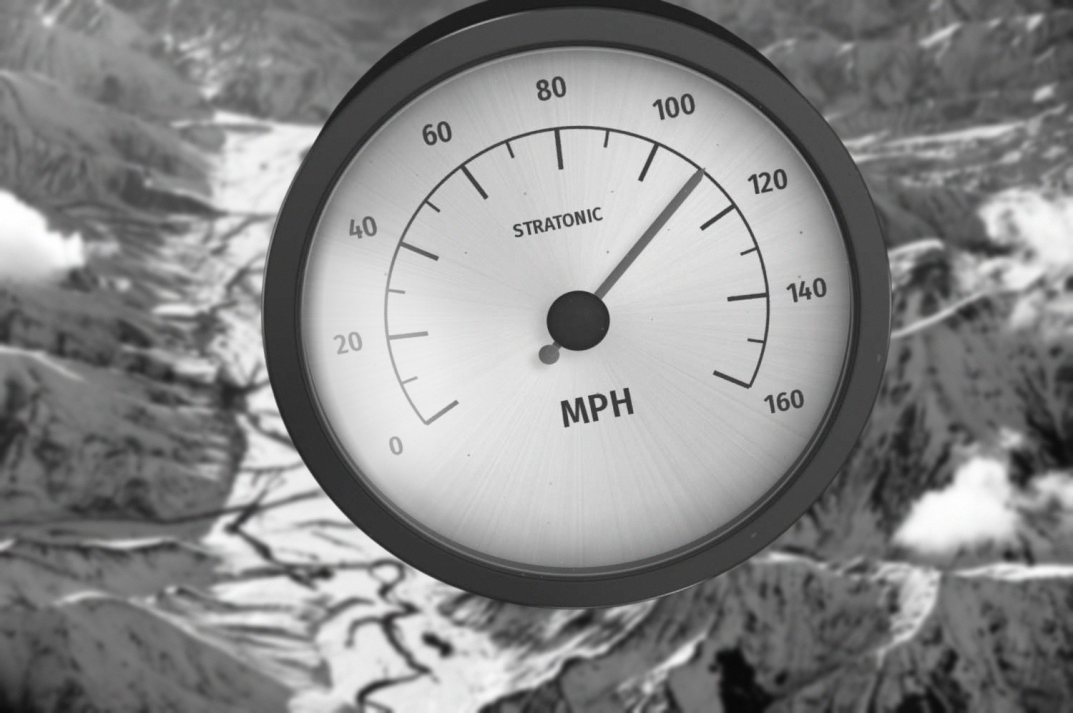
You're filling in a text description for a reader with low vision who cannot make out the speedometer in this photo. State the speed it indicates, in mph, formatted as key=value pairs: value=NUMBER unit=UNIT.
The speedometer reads value=110 unit=mph
